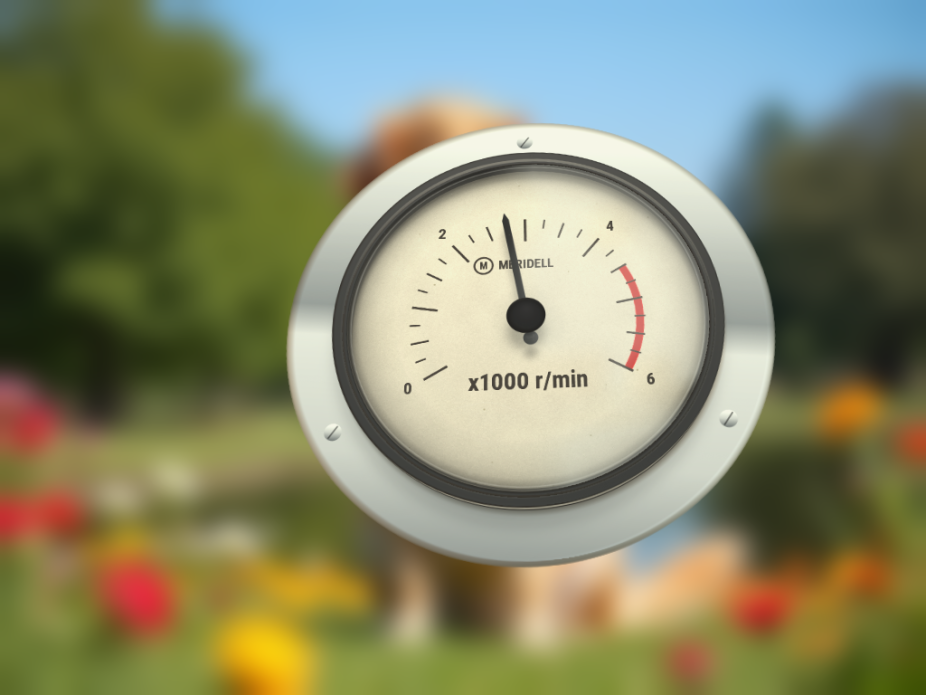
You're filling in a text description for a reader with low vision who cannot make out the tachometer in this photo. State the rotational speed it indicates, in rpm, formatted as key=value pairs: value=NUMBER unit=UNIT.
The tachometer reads value=2750 unit=rpm
